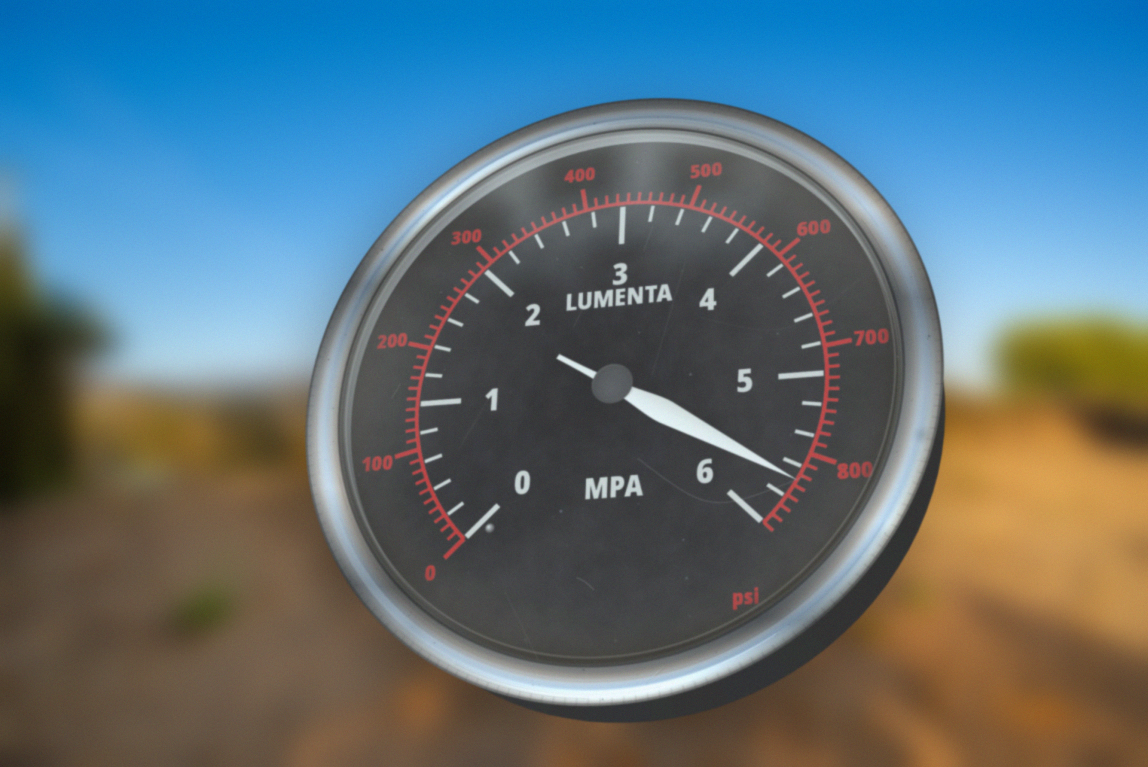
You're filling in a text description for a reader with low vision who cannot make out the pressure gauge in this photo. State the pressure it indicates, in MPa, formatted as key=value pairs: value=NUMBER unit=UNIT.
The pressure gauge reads value=5.7 unit=MPa
